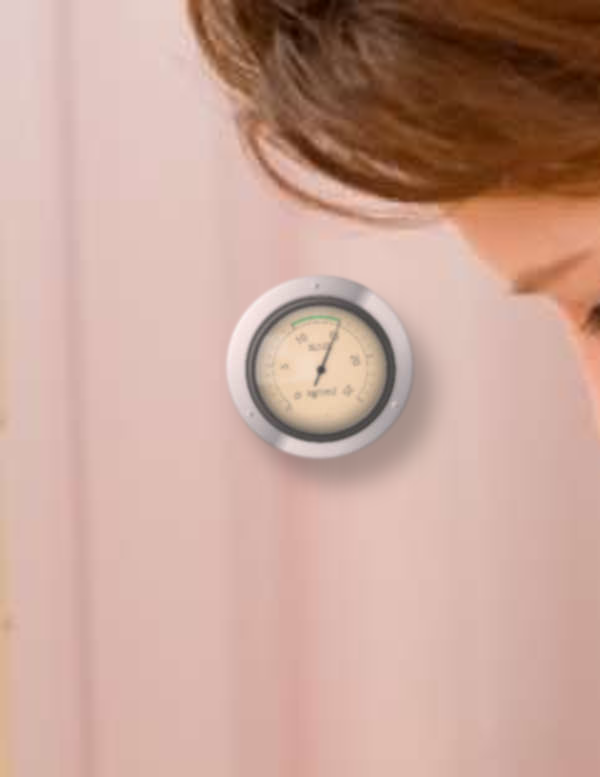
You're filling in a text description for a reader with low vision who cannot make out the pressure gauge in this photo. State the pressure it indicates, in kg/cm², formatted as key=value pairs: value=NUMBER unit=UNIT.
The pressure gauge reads value=15 unit=kg/cm²
